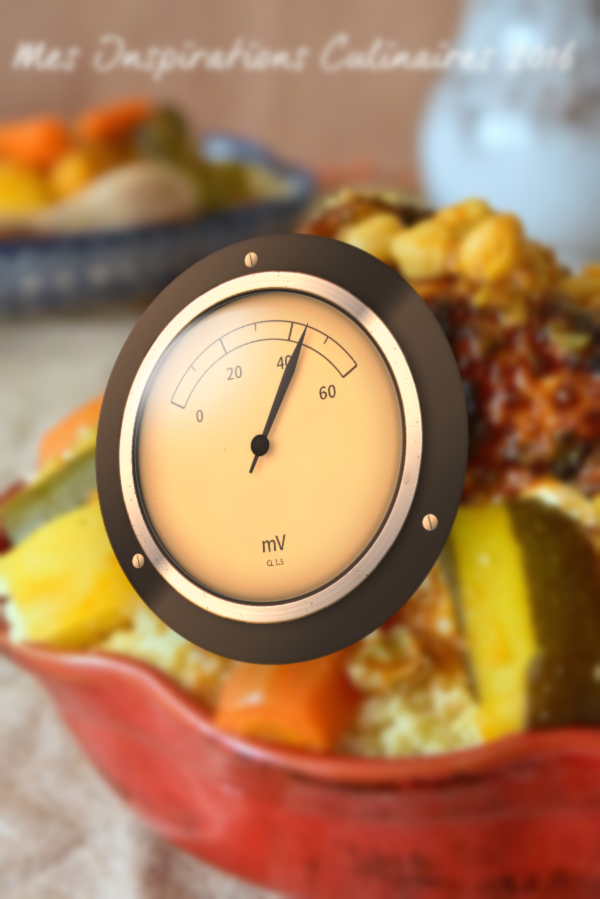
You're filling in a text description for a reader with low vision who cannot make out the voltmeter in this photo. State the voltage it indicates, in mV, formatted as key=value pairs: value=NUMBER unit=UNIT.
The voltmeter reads value=45 unit=mV
